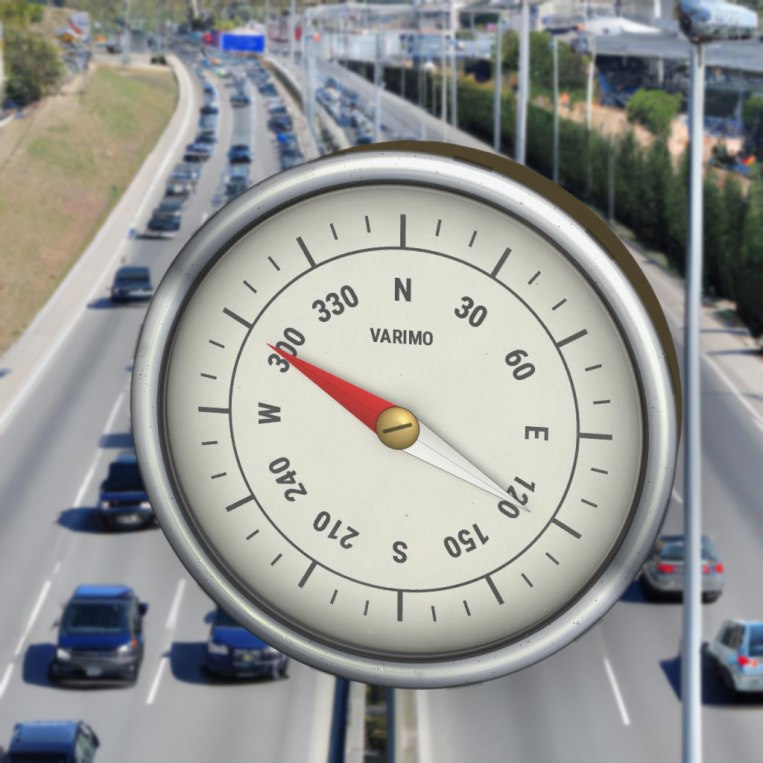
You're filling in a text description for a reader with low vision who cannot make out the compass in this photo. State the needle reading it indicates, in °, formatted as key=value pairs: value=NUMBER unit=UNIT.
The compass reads value=300 unit=°
